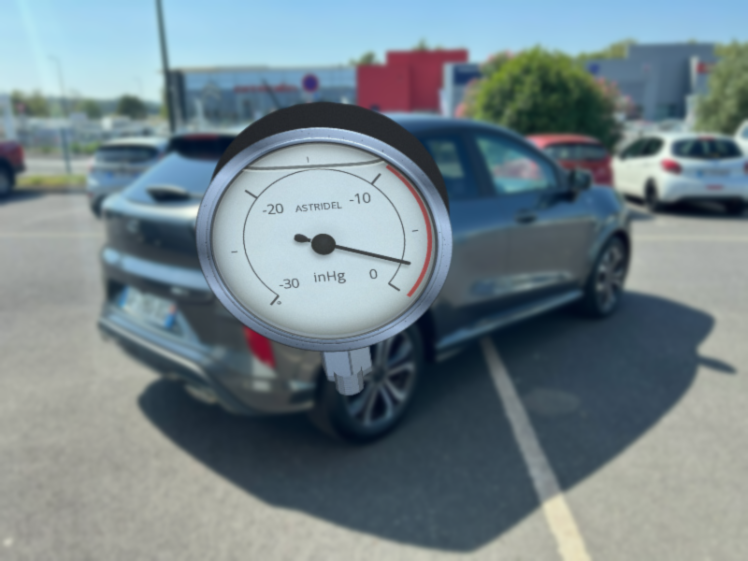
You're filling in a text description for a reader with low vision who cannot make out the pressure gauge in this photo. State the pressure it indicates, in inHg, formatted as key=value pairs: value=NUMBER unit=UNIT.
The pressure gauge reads value=-2.5 unit=inHg
